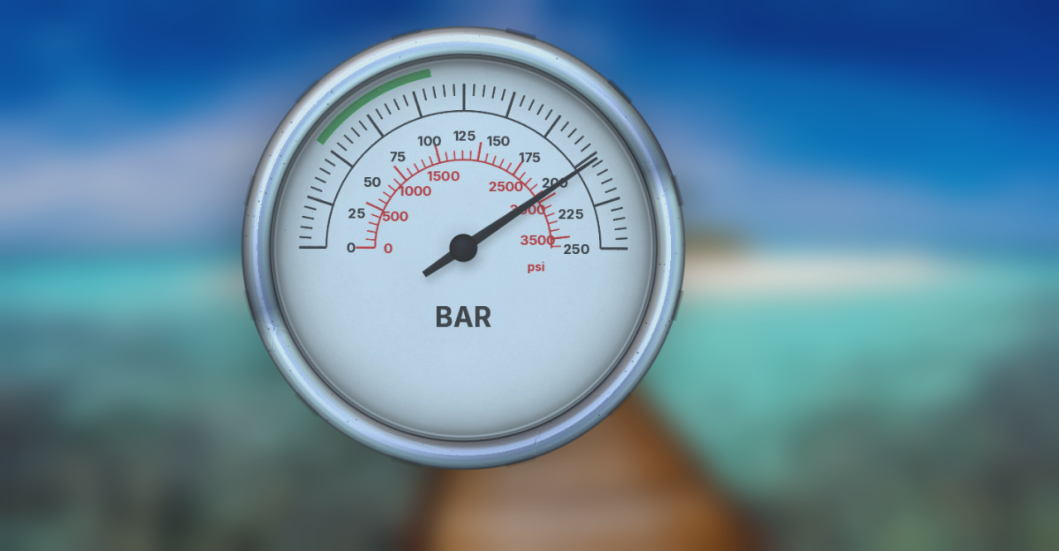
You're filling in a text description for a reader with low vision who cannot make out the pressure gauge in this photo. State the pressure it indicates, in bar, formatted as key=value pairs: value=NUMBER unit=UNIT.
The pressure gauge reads value=202.5 unit=bar
